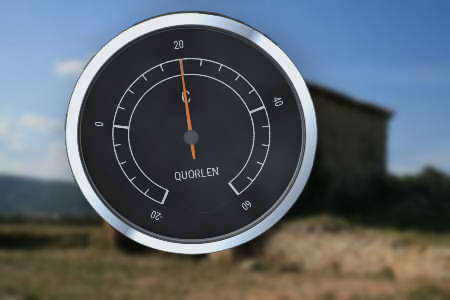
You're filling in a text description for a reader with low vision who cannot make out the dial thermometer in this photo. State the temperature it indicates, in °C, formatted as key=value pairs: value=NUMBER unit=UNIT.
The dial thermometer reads value=20 unit=°C
